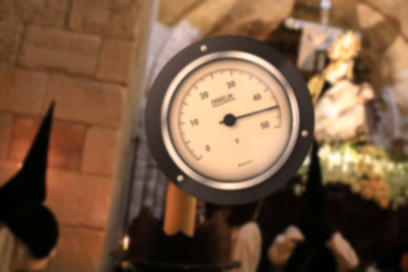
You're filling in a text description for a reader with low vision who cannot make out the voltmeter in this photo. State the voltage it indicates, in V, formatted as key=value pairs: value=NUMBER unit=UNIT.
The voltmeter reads value=45 unit=V
